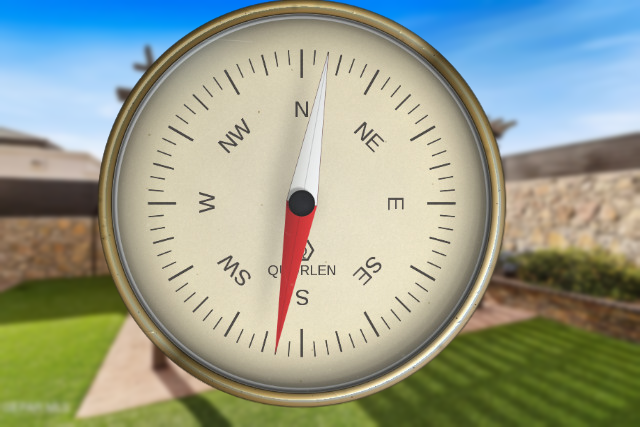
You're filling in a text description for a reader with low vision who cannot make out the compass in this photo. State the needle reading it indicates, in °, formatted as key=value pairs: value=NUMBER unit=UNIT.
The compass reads value=190 unit=°
